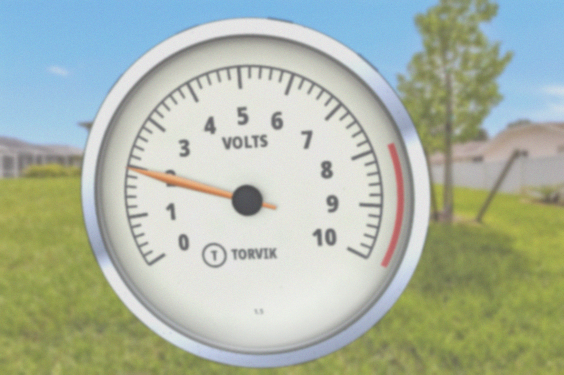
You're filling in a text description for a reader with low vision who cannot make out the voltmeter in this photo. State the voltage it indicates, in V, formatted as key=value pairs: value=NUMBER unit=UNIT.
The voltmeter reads value=2 unit=V
